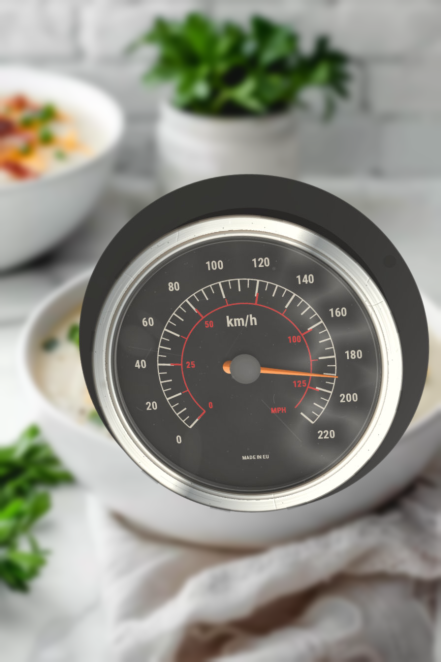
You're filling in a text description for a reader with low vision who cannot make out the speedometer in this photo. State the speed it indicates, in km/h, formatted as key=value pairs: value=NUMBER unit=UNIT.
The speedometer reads value=190 unit=km/h
